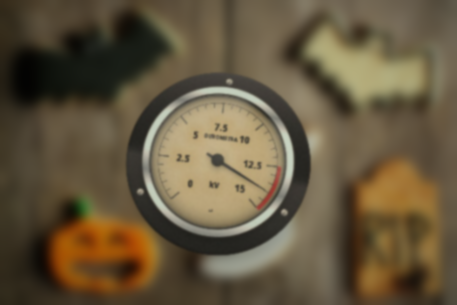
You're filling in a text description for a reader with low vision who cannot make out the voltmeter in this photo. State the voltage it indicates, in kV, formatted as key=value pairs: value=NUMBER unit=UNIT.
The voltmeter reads value=14 unit=kV
